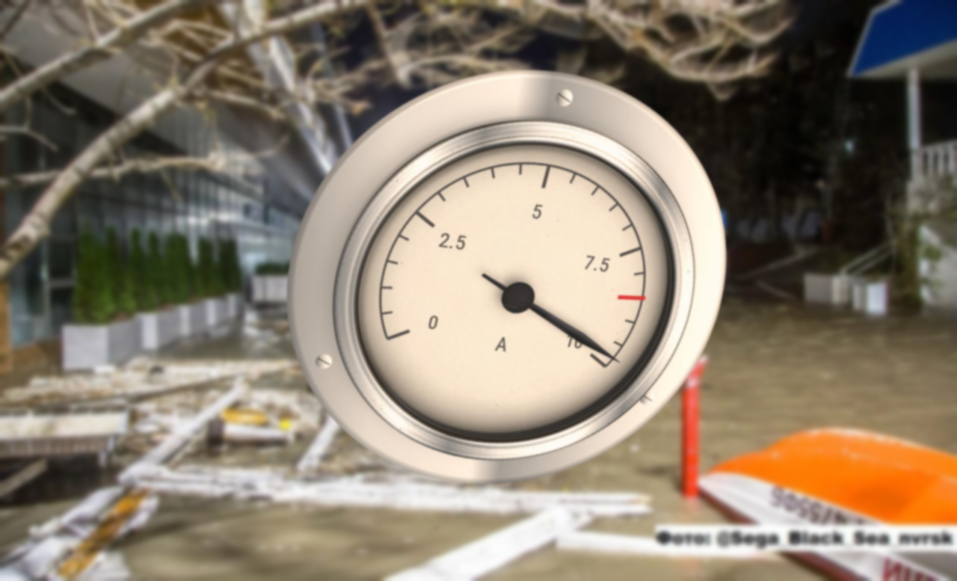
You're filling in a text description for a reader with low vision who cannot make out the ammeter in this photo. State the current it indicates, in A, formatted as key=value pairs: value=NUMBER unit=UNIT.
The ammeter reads value=9.75 unit=A
